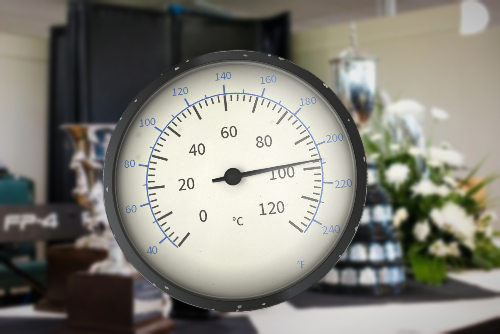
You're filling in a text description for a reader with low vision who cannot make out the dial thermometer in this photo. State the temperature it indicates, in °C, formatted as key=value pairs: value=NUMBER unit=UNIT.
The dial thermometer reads value=98 unit=°C
